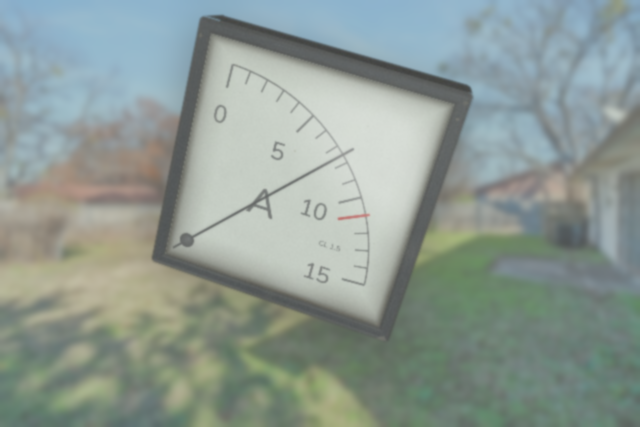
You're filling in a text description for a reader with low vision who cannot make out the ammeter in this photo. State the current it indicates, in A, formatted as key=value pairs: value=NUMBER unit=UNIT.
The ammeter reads value=7.5 unit=A
